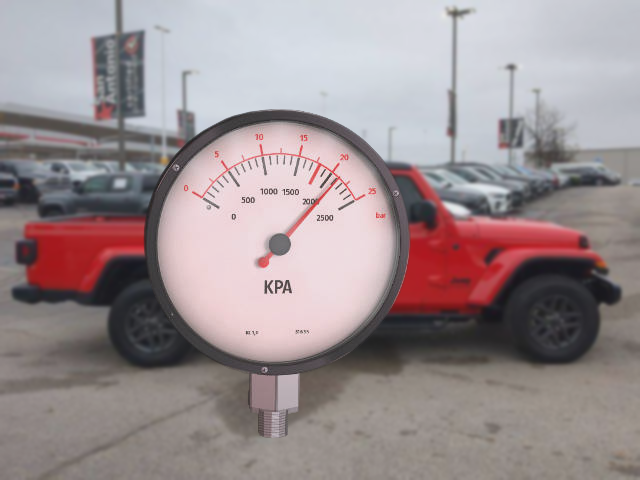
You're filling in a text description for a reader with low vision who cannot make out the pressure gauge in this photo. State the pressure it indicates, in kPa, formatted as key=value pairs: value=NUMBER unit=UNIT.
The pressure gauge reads value=2100 unit=kPa
